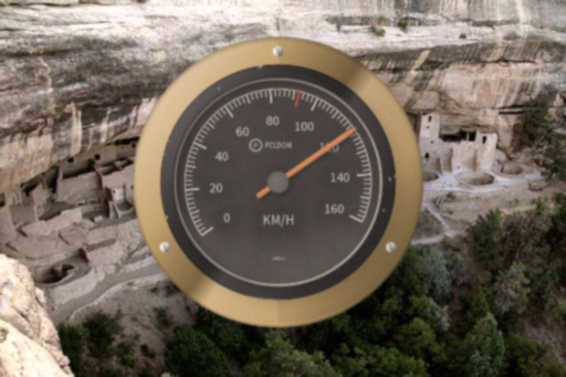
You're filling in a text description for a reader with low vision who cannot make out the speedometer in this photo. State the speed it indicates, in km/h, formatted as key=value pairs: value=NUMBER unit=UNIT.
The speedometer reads value=120 unit=km/h
